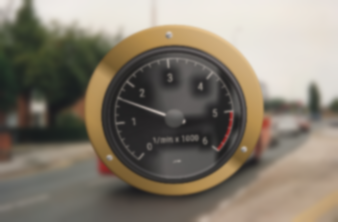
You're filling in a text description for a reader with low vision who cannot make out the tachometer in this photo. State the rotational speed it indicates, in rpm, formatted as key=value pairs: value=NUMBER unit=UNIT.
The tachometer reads value=1600 unit=rpm
